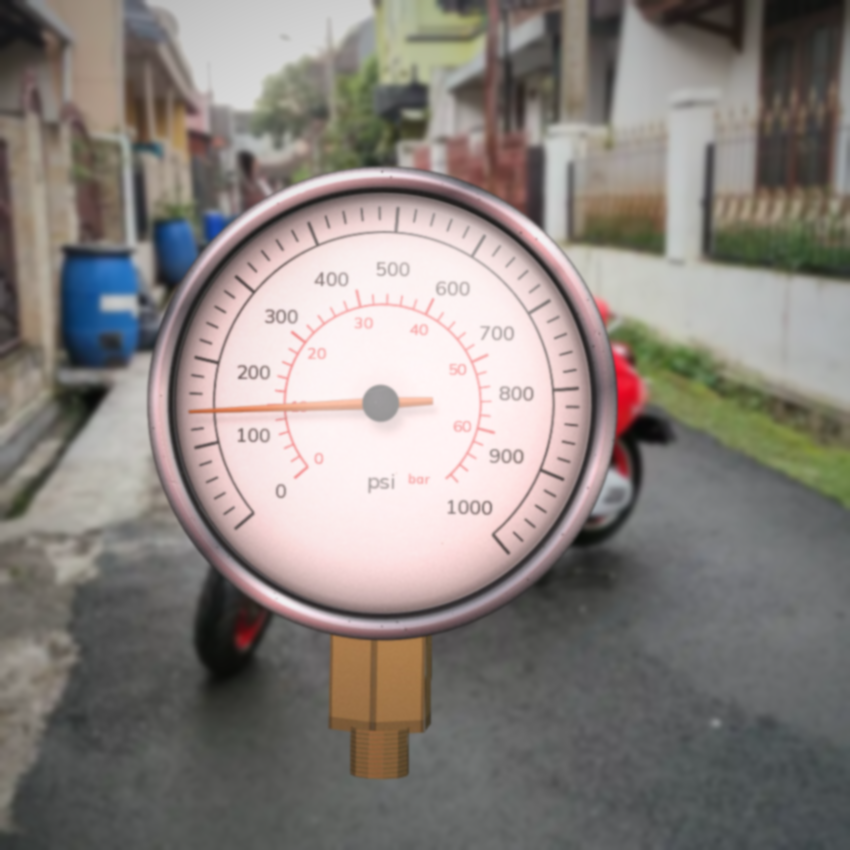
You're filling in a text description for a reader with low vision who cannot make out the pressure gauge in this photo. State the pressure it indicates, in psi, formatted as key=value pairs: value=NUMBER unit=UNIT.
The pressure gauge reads value=140 unit=psi
